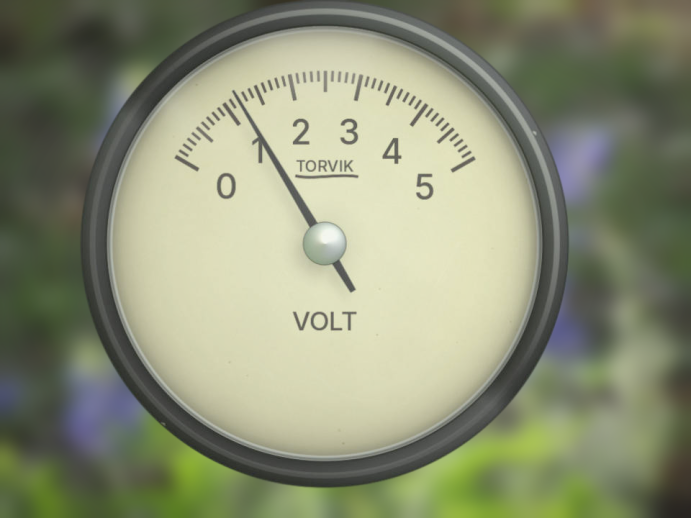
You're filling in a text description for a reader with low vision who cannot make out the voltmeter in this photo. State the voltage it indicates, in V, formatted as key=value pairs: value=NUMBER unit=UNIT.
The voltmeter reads value=1.2 unit=V
